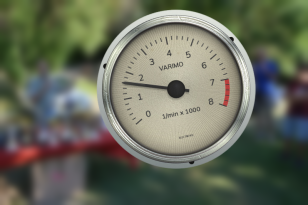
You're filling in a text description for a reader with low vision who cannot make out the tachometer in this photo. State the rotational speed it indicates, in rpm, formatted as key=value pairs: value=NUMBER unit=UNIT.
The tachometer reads value=1600 unit=rpm
